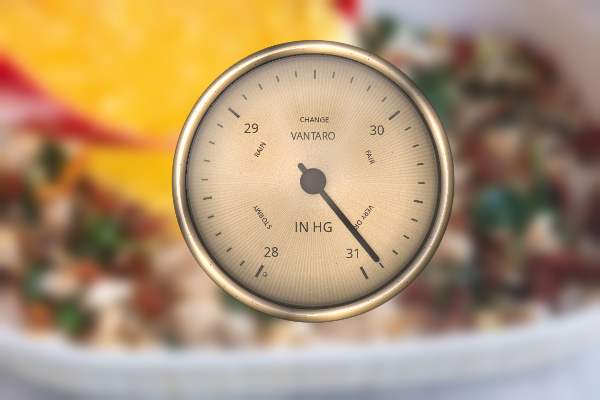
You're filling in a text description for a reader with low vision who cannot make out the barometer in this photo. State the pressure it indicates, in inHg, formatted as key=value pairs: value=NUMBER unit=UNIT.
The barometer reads value=30.9 unit=inHg
